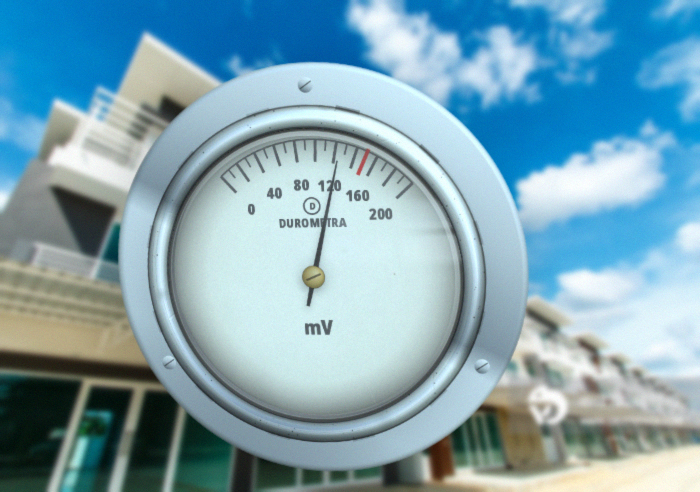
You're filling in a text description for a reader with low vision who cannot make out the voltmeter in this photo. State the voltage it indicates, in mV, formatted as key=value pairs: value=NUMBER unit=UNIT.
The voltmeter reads value=125 unit=mV
